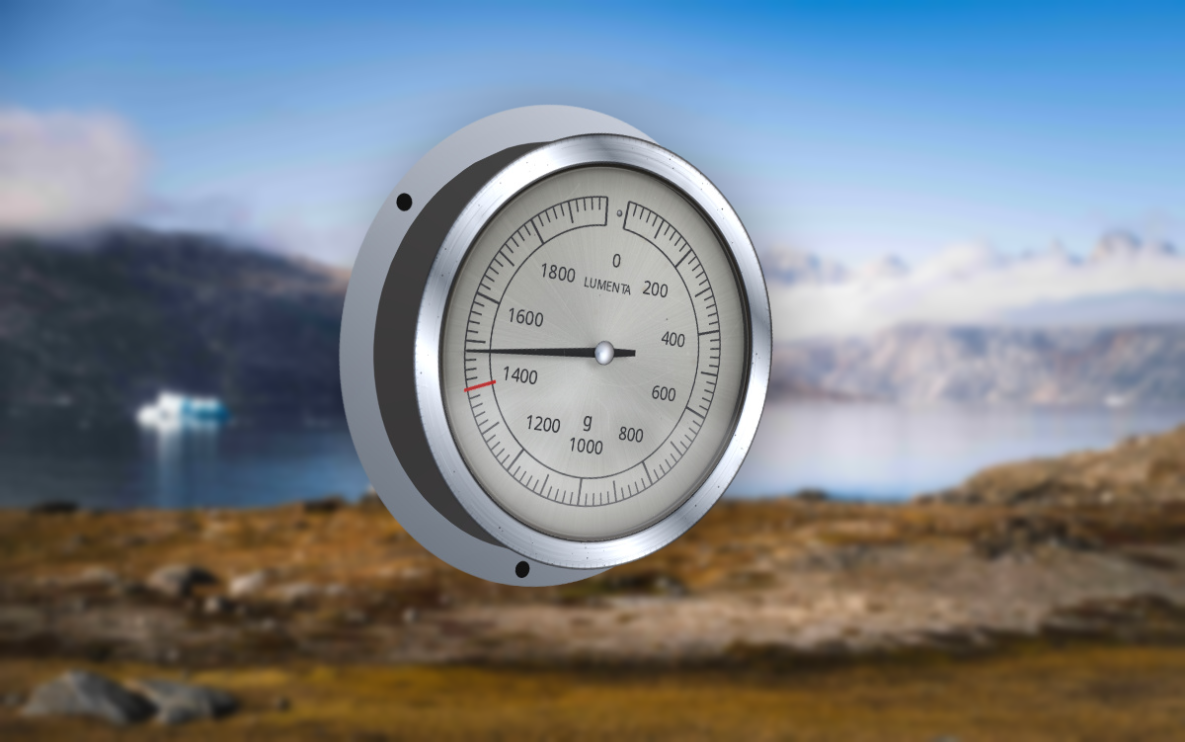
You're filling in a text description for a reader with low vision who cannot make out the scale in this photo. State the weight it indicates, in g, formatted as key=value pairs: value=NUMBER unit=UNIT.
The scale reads value=1480 unit=g
